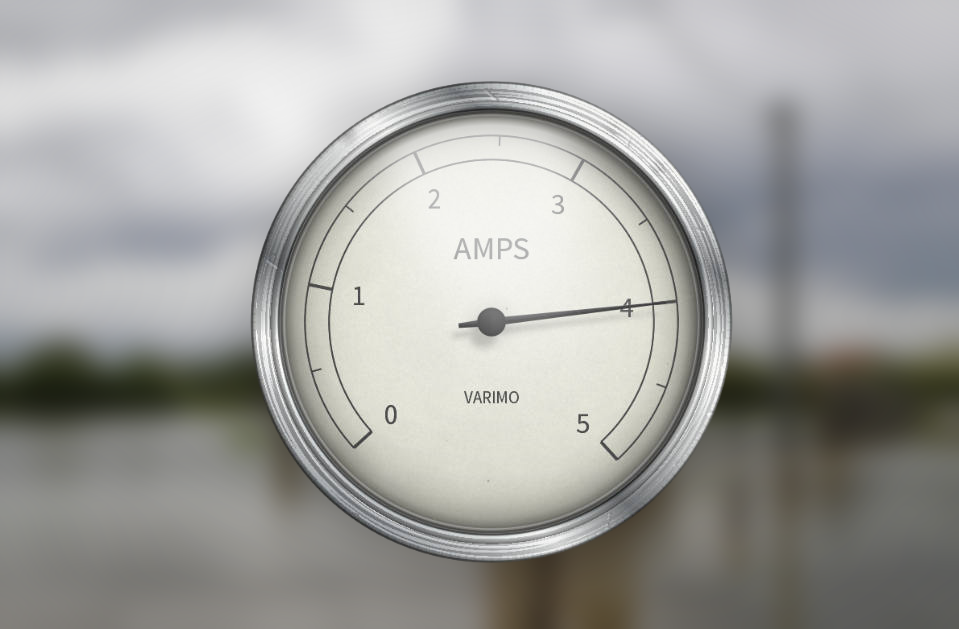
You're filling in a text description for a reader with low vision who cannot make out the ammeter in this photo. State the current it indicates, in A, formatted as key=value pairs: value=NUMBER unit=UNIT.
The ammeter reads value=4 unit=A
